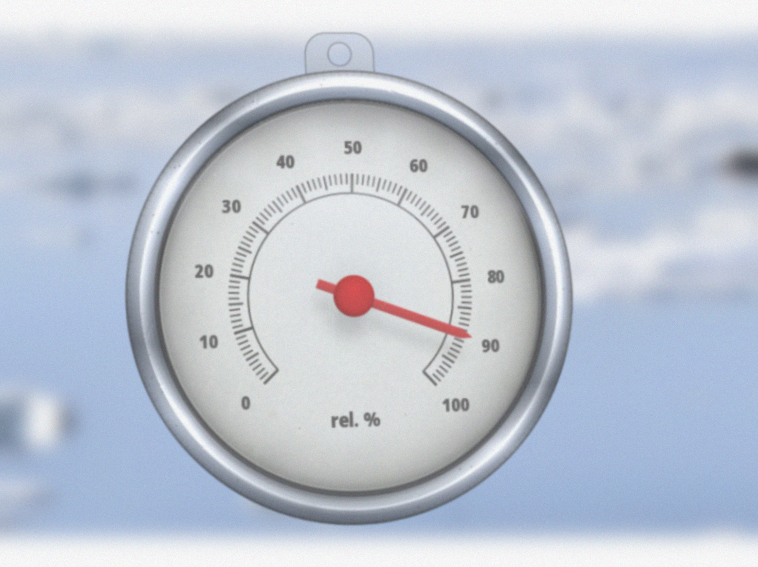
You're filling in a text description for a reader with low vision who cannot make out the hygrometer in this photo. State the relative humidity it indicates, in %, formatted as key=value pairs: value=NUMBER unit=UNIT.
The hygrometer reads value=90 unit=%
